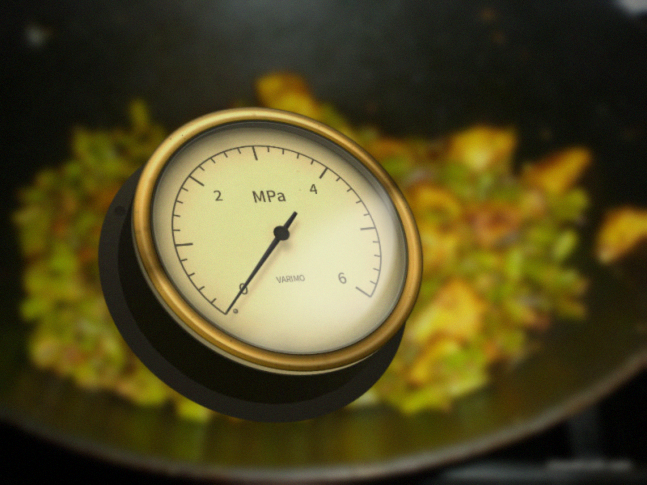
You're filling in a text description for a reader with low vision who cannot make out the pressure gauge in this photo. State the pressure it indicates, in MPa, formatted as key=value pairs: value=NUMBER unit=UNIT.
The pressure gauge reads value=0 unit=MPa
